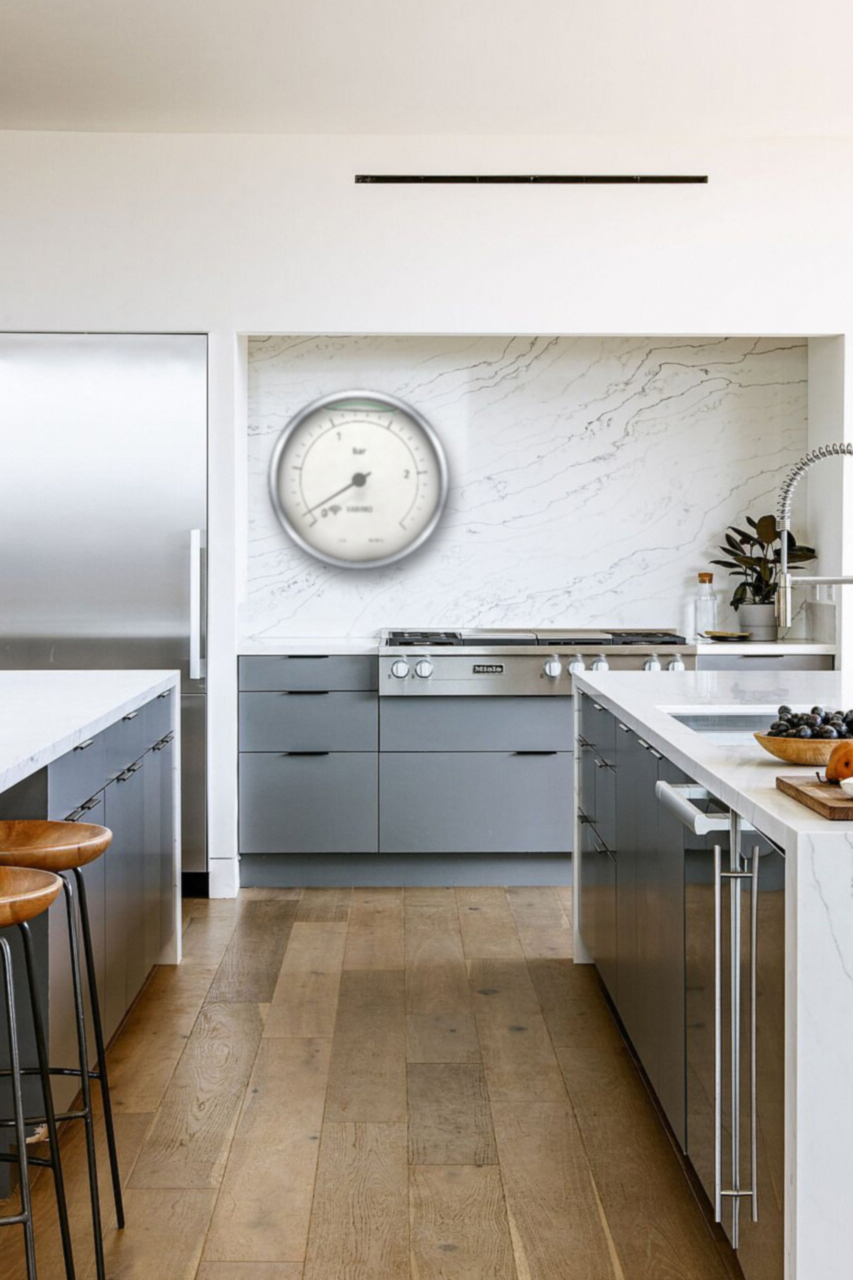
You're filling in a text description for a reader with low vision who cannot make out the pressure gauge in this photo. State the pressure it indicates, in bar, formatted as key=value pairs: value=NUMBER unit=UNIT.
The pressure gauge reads value=0.1 unit=bar
